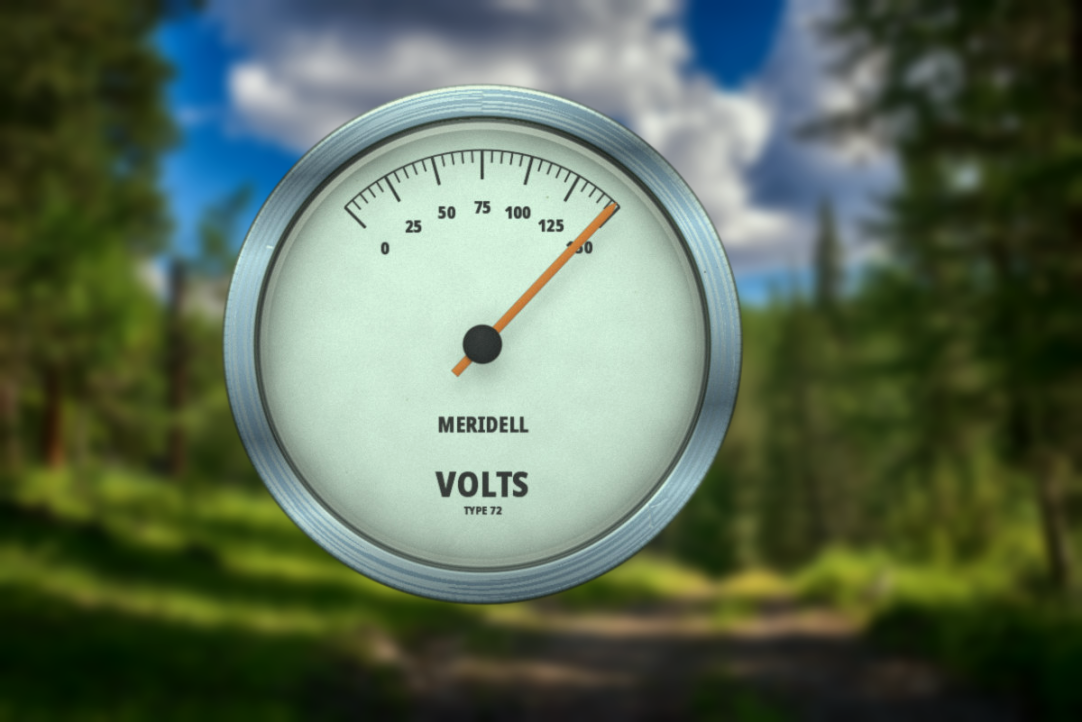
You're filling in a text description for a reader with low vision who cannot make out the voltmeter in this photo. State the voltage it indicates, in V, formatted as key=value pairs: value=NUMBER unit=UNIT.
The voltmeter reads value=147.5 unit=V
